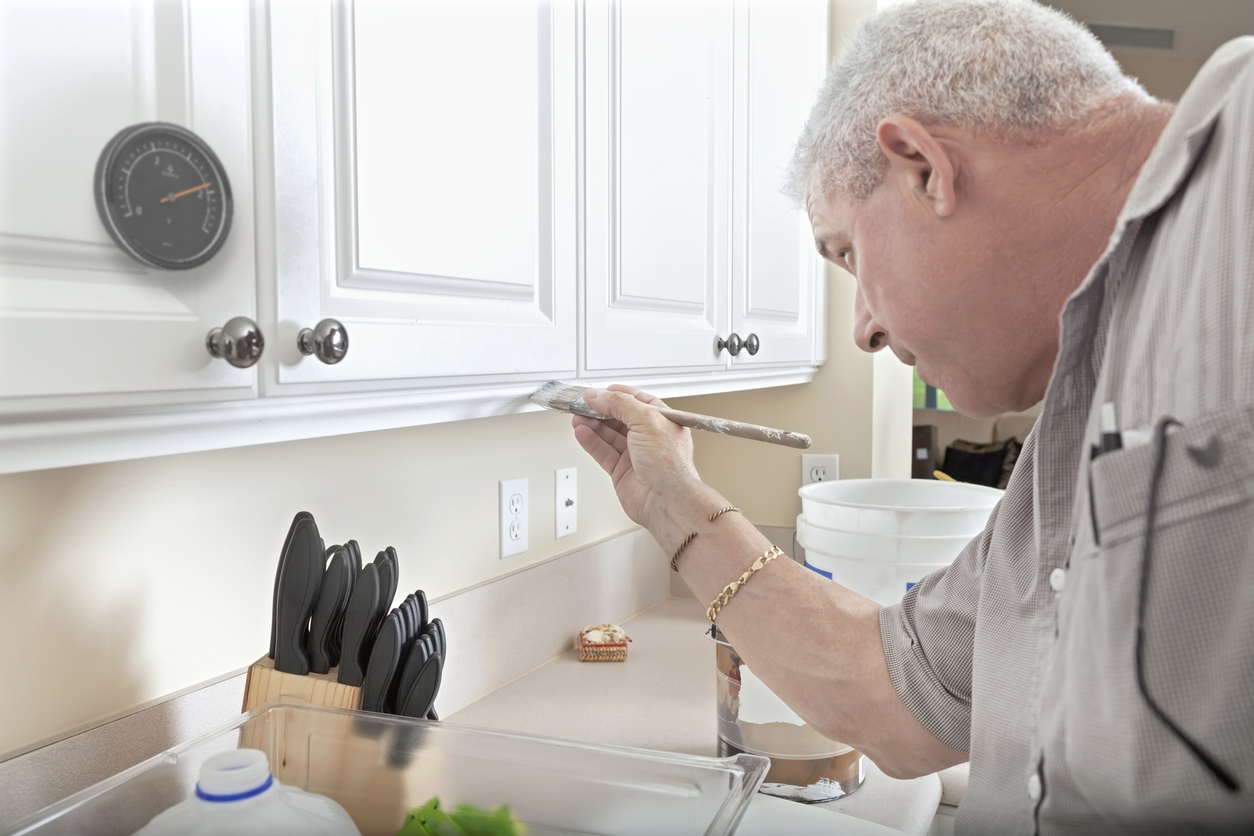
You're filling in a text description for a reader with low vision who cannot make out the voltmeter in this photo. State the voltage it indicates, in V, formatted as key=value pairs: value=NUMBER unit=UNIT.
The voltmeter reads value=1.9 unit=V
